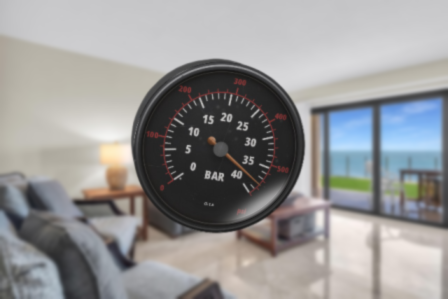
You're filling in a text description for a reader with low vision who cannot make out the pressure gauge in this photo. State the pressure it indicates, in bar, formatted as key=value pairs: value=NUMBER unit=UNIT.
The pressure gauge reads value=38 unit=bar
